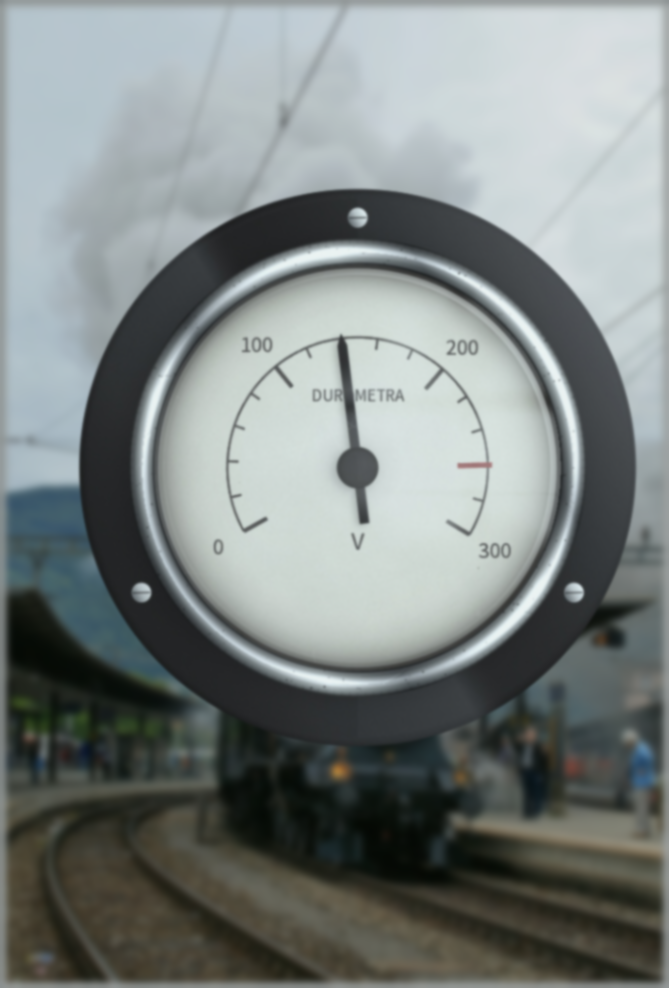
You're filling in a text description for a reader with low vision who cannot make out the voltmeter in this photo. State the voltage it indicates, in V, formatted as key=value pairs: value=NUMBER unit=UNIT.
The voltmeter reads value=140 unit=V
